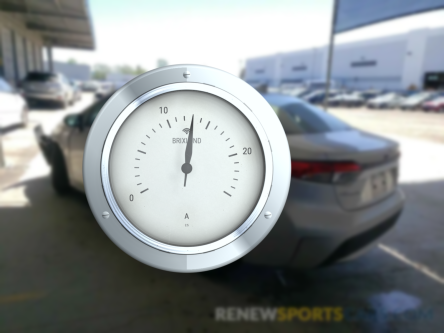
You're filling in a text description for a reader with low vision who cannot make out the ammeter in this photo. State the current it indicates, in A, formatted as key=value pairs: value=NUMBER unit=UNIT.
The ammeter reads value=13 unit=A
